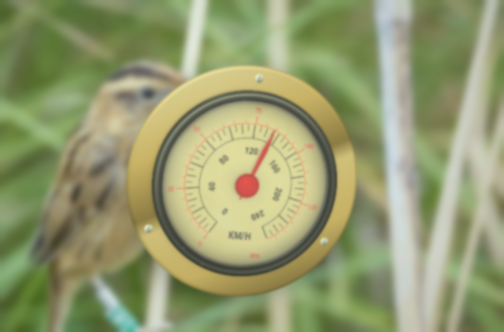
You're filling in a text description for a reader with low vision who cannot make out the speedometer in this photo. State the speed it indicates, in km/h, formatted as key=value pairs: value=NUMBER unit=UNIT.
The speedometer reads value=135 unit=km/h
